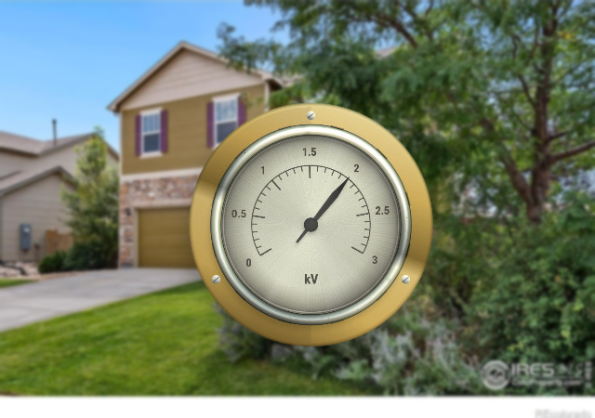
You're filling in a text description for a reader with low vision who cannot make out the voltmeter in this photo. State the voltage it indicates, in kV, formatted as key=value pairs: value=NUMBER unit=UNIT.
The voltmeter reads value=2 unit=kV
